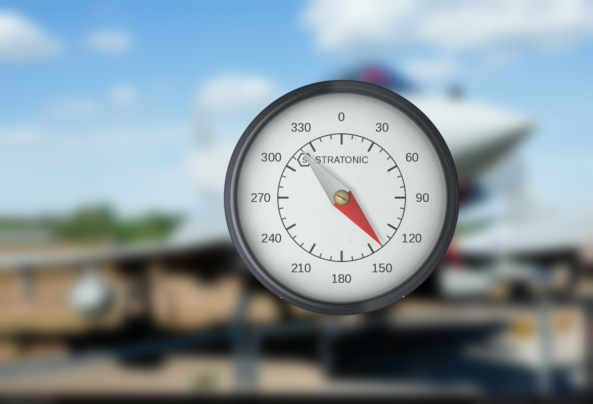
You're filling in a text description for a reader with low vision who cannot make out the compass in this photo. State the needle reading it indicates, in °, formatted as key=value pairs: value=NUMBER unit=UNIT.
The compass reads value=140 unit=°
